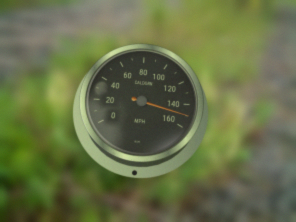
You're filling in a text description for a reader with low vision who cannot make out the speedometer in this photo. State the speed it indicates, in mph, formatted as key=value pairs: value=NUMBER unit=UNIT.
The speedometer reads value=150 unit=mph
